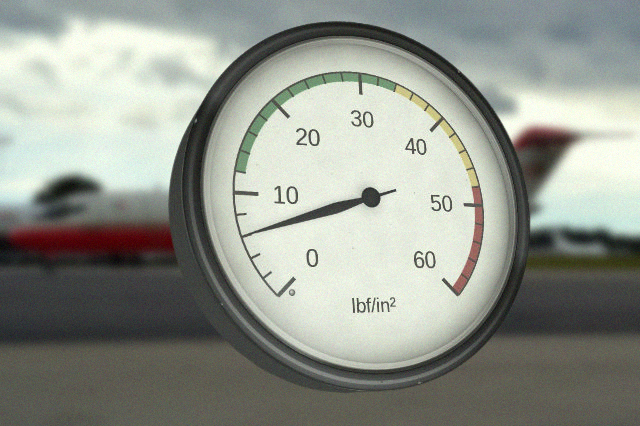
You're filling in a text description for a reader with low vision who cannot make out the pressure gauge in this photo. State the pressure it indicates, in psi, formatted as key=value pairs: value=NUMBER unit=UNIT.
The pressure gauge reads value=6 unit=psi
